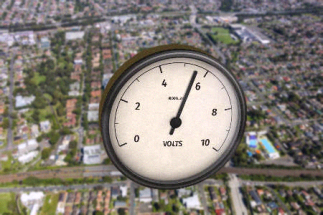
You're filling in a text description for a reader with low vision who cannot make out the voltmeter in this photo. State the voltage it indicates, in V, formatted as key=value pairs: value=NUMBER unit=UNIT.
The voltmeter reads value=5.5 unit=V
